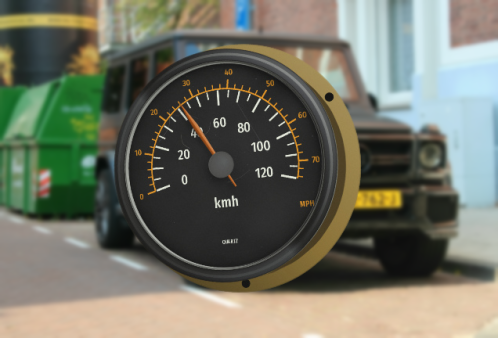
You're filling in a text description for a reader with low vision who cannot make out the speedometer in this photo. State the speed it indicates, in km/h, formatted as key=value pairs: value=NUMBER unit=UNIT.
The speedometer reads value=42.5 unit=km/h
